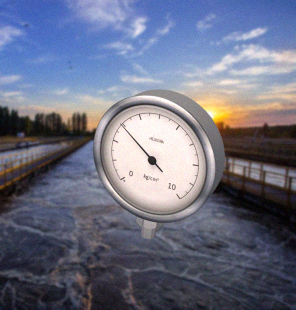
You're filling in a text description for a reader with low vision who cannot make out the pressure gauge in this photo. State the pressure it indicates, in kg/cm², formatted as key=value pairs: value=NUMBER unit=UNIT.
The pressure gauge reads value=3 unit=kg/cm²
